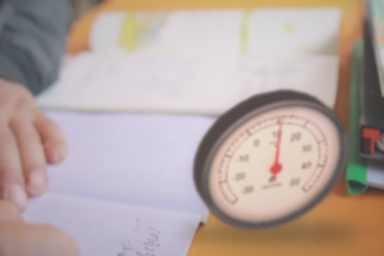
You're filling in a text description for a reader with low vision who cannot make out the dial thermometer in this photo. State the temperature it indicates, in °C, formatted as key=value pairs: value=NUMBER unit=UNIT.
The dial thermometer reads value=10 unit=°C
